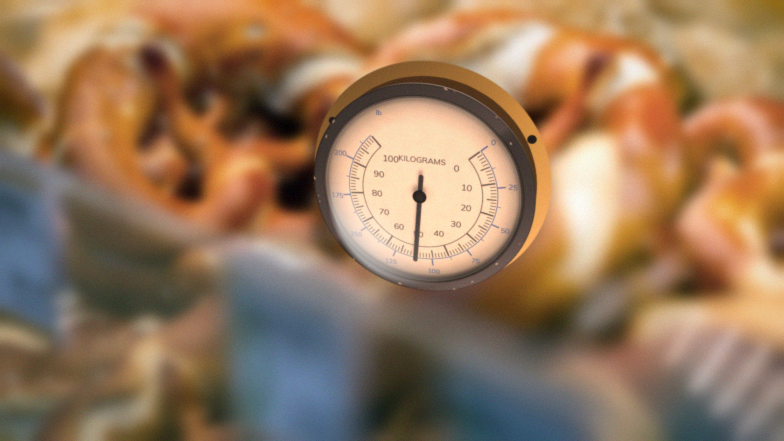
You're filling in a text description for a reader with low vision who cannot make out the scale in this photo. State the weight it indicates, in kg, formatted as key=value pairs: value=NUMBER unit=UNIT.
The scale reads value=50 unit=kg
